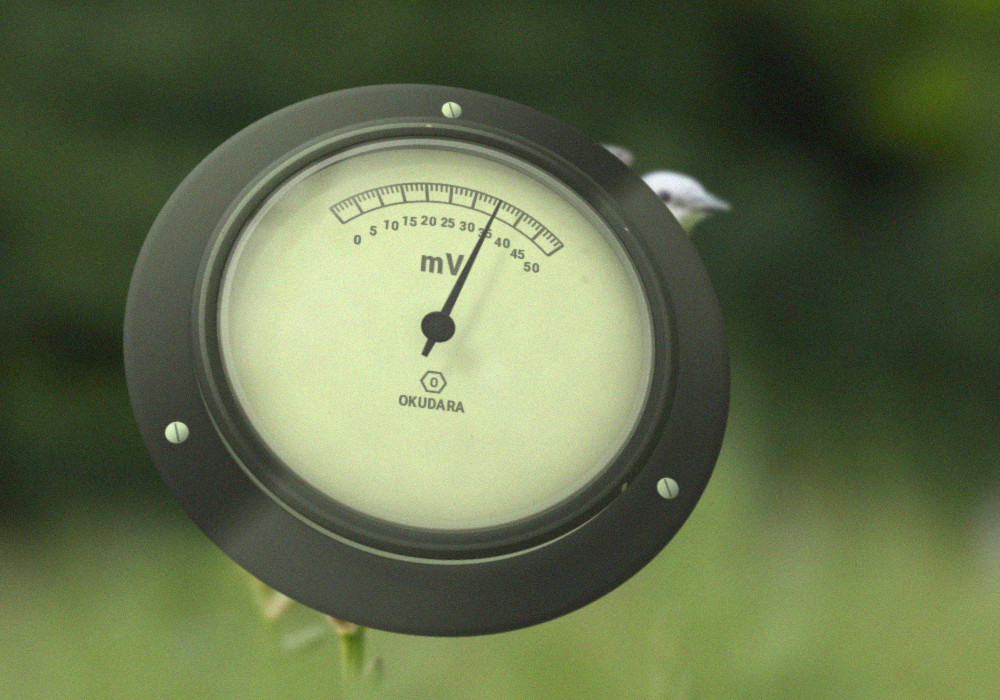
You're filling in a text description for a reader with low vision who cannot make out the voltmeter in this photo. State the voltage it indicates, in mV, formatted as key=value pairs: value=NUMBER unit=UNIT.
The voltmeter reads value=35 unit=mV
